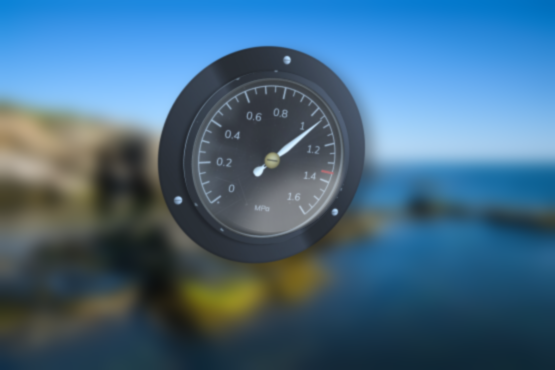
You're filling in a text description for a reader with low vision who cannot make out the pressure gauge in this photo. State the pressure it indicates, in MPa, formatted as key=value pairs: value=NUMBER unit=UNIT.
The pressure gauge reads value=1.05 unit=MPa
